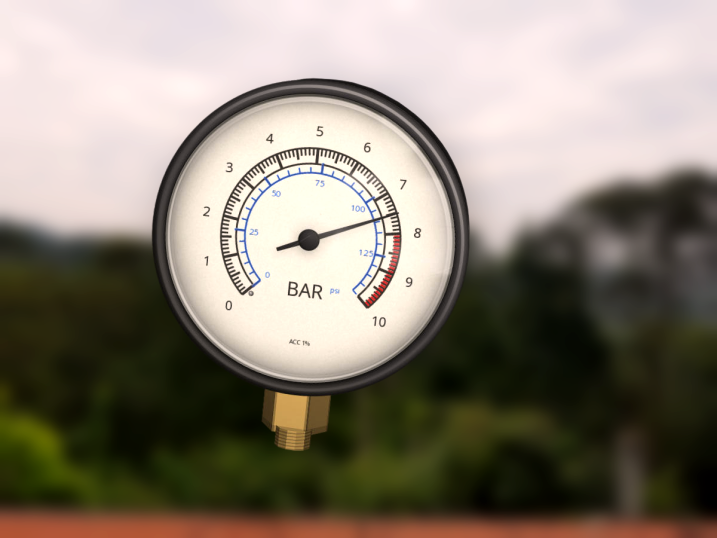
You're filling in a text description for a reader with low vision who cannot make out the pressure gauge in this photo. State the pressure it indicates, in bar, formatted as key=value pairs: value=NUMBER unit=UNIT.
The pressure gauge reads value=7.5 unit=bar
